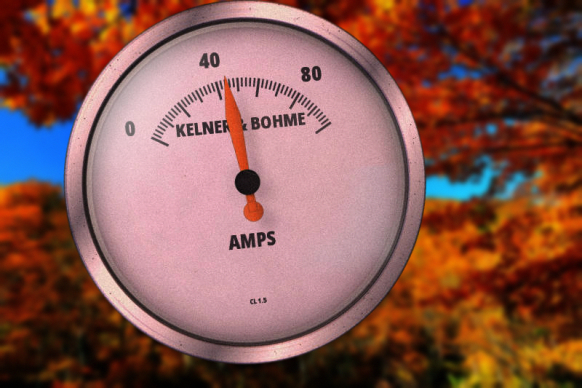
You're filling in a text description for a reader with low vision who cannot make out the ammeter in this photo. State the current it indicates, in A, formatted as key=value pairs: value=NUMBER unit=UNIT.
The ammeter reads value=44 unit=A
